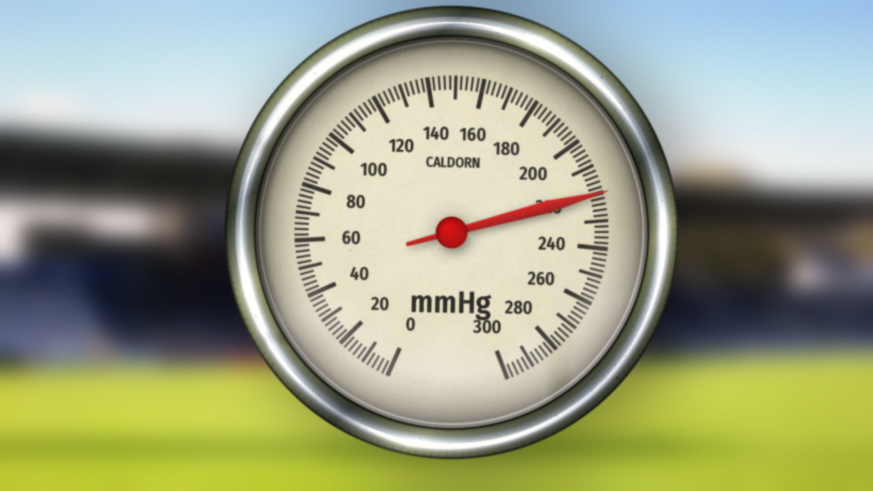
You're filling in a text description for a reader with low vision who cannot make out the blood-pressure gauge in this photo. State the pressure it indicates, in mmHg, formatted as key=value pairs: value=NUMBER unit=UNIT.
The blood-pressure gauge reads value=220 unit=mmHg
